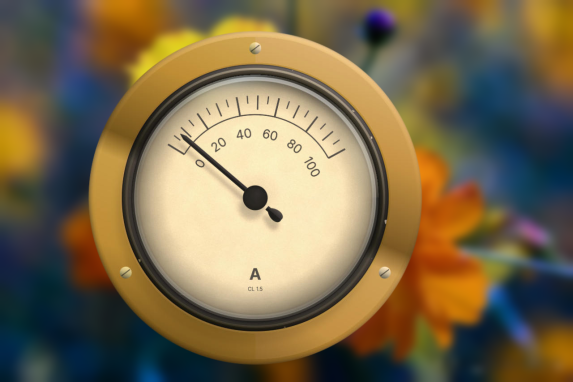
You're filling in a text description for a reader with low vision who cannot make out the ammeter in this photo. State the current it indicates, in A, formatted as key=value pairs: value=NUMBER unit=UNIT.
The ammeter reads value=7.5 unit=A
